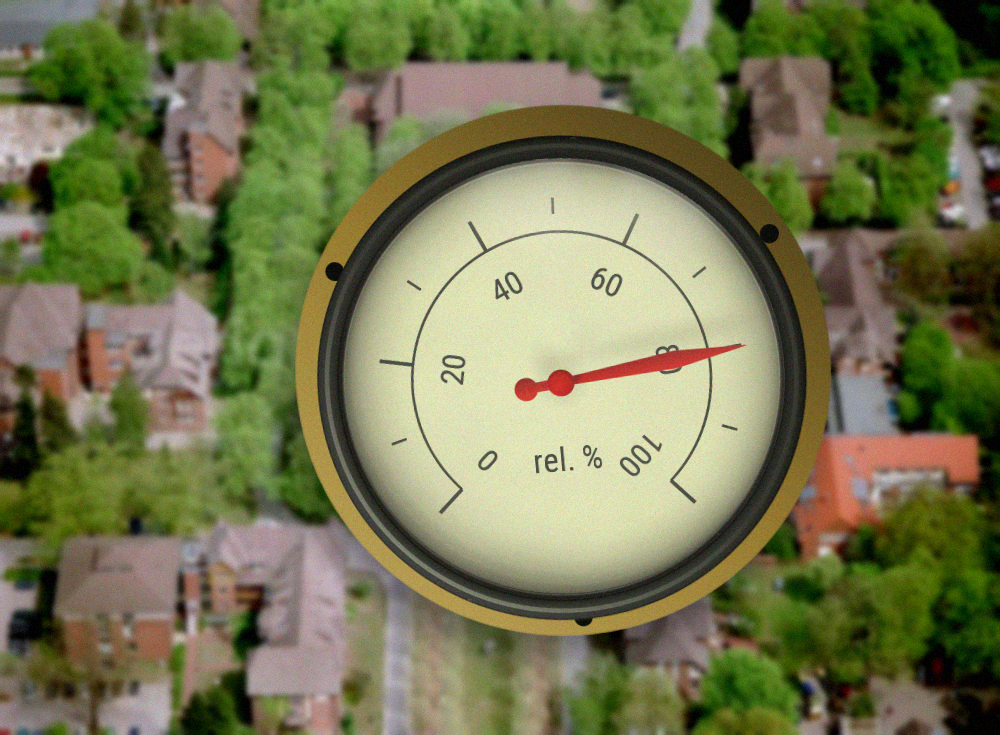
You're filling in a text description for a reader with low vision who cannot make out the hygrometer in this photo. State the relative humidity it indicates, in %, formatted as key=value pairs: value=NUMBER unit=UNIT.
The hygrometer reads value=80 unit=%
